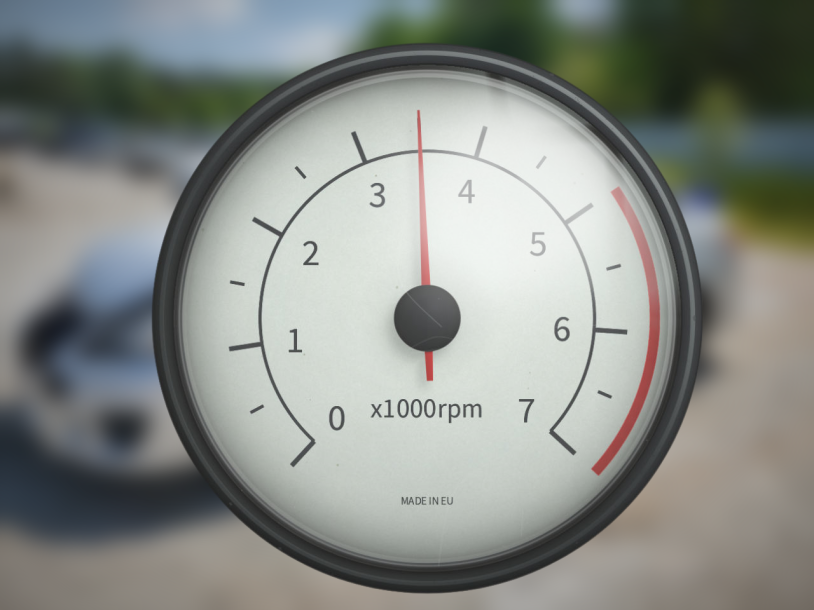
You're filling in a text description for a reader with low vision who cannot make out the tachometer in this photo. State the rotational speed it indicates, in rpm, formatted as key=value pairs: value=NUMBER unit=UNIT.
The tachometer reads value=3500 unit=rpm
